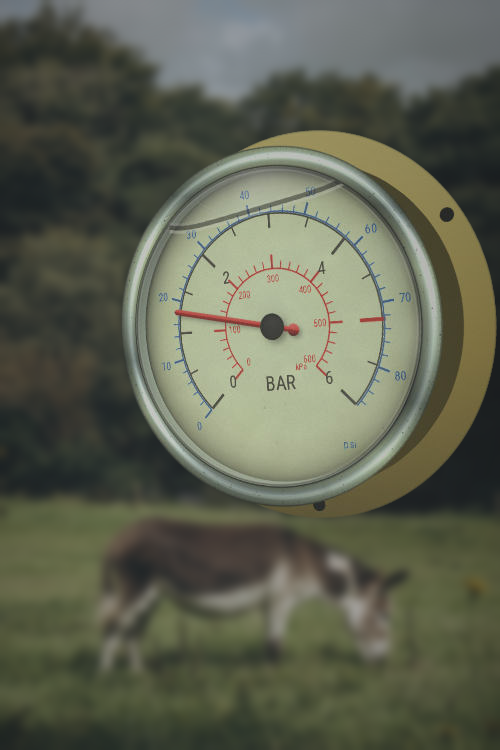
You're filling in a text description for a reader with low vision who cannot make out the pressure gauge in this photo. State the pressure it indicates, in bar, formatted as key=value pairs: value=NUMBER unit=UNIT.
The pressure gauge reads value=1.25 unit=bar
